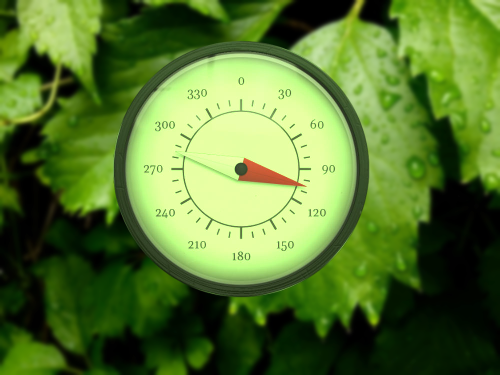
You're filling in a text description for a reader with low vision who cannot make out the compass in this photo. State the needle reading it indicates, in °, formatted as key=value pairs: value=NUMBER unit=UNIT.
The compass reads value=105 unit=°
